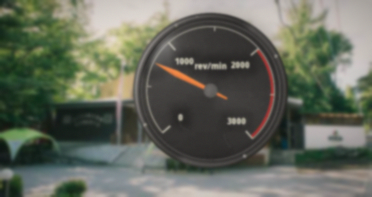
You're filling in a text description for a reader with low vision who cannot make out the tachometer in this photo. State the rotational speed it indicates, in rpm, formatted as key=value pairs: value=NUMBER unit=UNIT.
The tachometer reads value=750 unit=rpm
